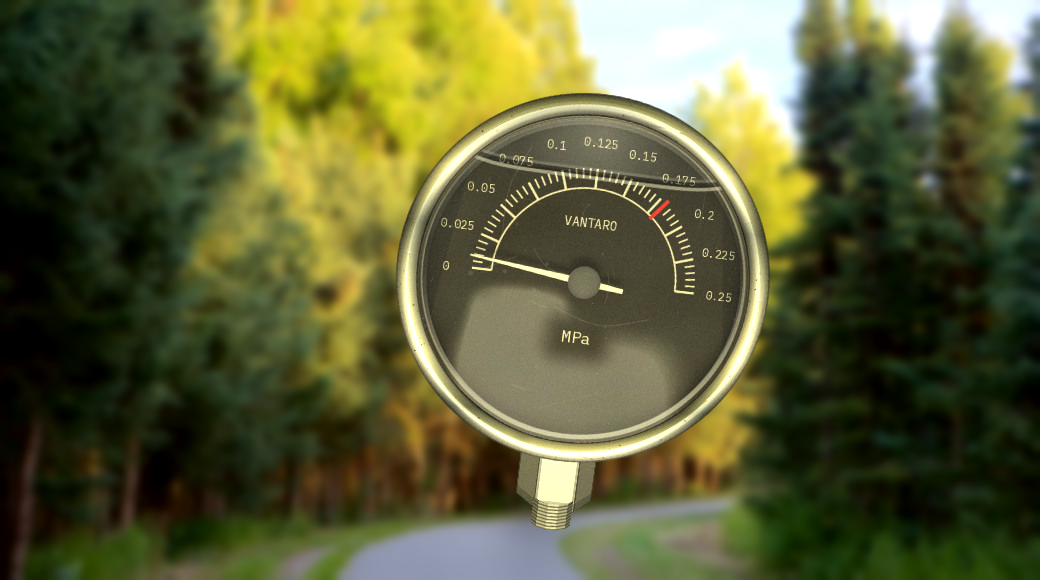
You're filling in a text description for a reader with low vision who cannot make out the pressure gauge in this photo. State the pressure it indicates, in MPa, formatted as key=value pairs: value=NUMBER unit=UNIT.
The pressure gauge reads value=0.01 unit=MPa
